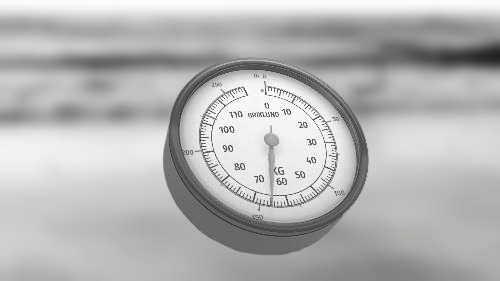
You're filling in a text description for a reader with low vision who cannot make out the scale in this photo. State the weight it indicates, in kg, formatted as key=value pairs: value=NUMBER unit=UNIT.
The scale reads value=65 unit=kg
